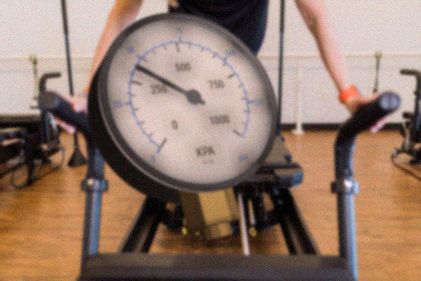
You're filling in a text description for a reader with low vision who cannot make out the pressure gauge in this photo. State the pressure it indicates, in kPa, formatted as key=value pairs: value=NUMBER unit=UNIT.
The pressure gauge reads value=300 unit=kPa
